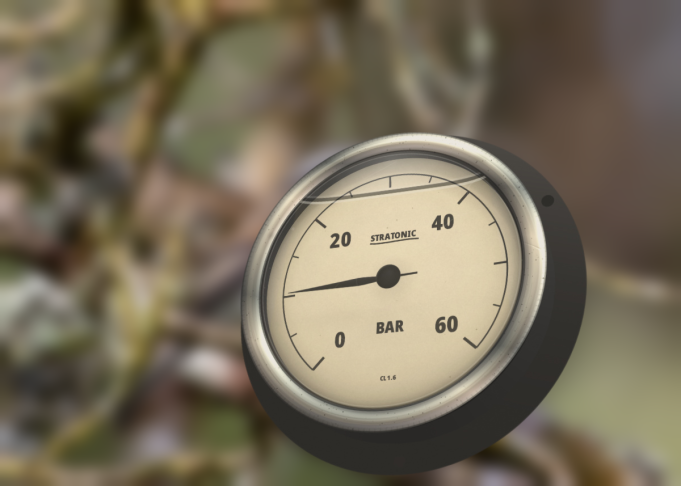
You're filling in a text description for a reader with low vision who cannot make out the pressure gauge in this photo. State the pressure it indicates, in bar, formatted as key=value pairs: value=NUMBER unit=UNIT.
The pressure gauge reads value=10 unit=bar
